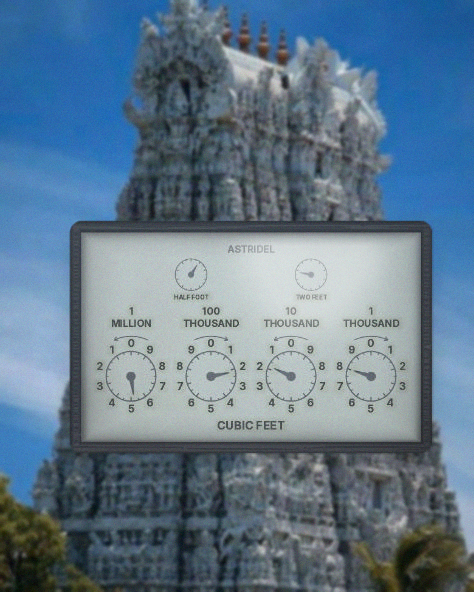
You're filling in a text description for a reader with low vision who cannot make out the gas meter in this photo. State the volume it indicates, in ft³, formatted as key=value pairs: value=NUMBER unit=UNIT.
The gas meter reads value=521800 unit=ft³
